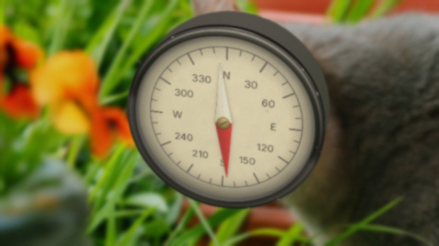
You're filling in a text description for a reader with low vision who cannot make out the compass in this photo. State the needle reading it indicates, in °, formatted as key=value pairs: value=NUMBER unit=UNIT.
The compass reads value=175 unit=°
